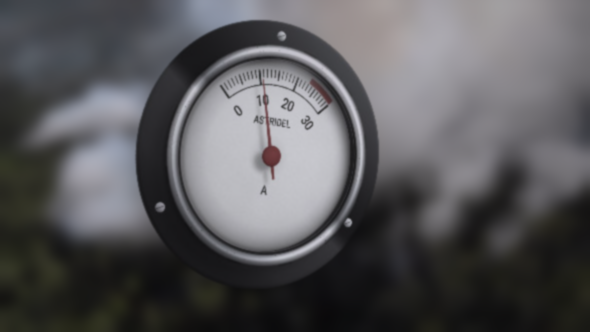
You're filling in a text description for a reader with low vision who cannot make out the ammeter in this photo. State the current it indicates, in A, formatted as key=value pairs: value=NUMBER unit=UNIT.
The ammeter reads value=10 unit=A
